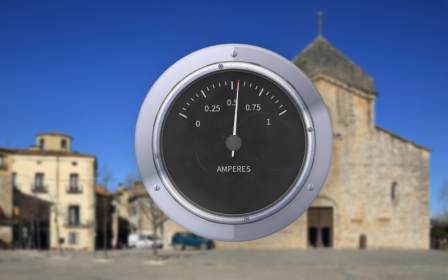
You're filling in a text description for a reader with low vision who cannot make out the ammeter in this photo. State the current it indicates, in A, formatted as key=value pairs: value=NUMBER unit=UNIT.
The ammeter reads value=0.55 unit=A
